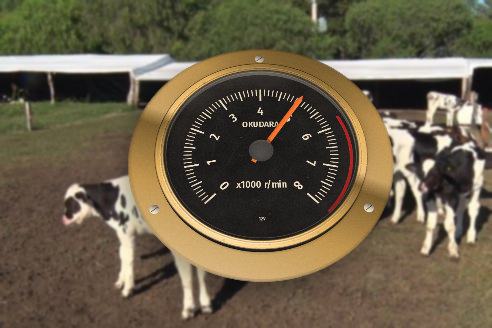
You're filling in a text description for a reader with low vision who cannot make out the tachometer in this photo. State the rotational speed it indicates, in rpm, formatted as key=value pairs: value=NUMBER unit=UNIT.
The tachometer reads value=5000 unit=rpm
